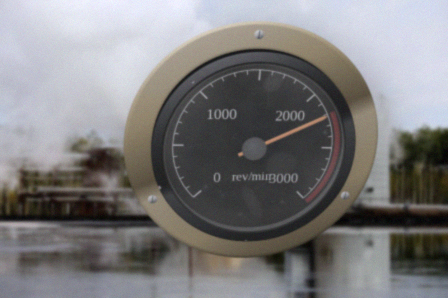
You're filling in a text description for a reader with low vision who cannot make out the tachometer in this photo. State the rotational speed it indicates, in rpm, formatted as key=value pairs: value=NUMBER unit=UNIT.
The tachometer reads value=2200 unit=rpm
